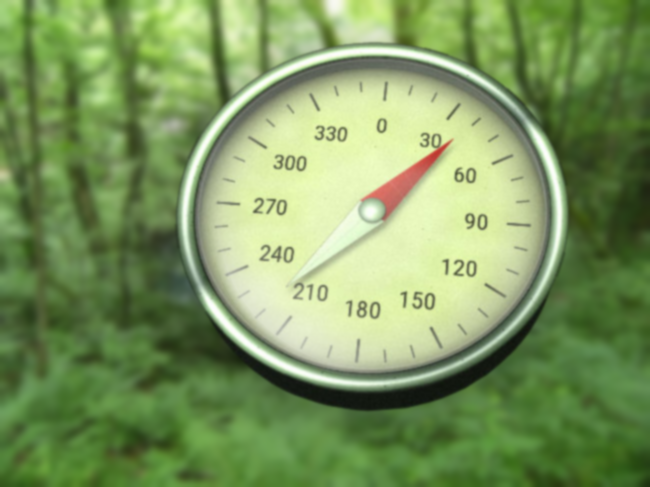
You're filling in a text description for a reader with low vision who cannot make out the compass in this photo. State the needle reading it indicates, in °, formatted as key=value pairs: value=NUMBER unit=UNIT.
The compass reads value=40 unit=°
